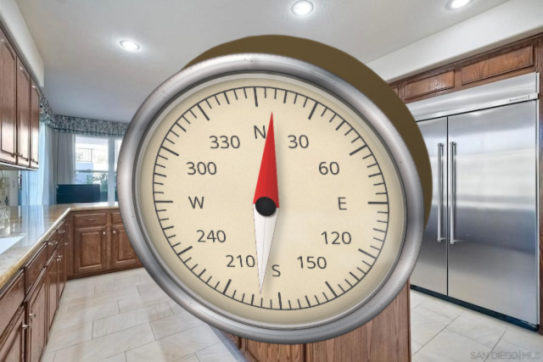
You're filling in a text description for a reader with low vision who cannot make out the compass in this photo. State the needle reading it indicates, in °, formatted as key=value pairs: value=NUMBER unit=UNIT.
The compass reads value=10 unit=°
